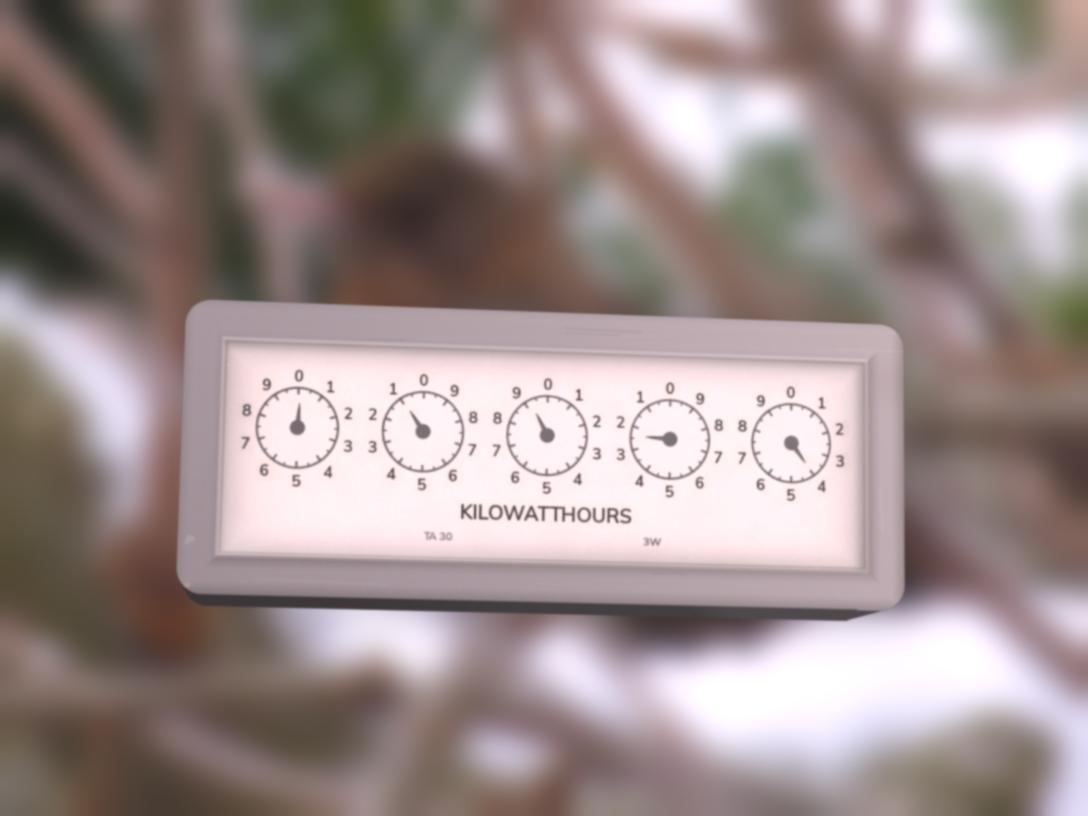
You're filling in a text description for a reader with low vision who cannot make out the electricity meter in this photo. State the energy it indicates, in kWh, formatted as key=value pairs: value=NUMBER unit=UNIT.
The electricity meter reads value=924 unit=kWh
